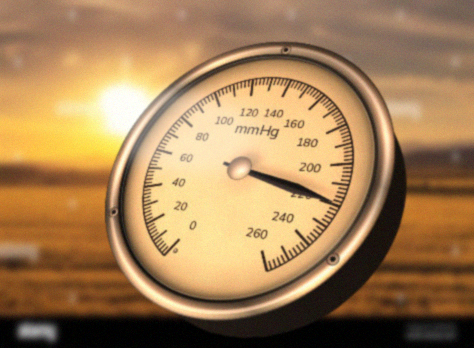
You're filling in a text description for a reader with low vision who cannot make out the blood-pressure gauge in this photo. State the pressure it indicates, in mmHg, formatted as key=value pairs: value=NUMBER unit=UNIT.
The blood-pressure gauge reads value=220 unit=mmHg
